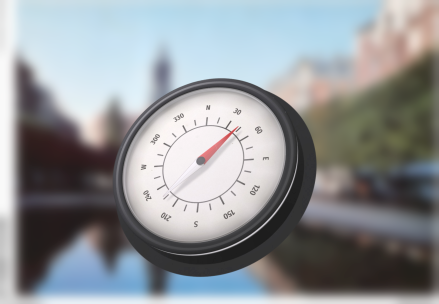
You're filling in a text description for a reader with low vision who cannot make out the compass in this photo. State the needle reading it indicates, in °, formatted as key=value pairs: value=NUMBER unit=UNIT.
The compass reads value=45 unit=°
